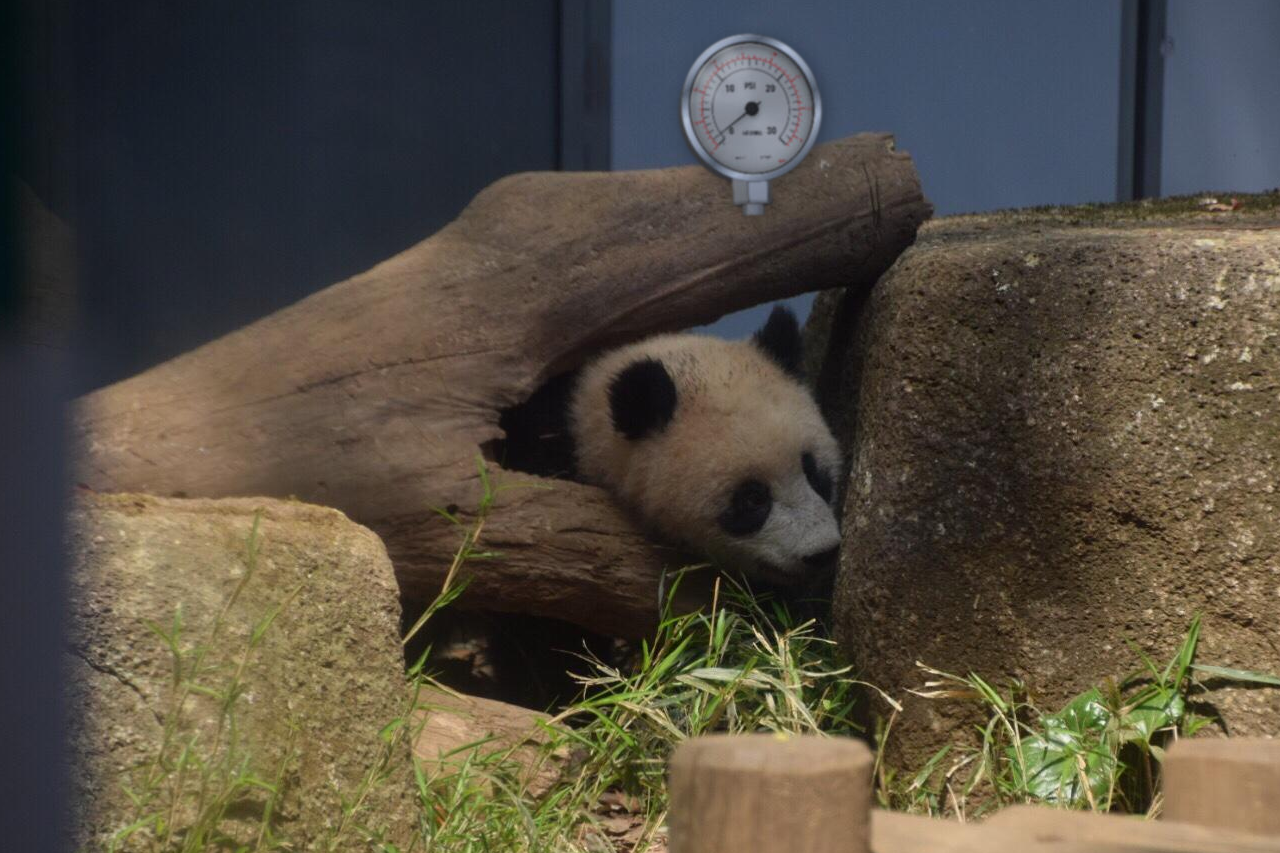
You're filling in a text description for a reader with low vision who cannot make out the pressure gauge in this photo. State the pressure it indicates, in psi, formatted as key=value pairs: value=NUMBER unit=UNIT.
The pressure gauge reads value=1 unit=psi
